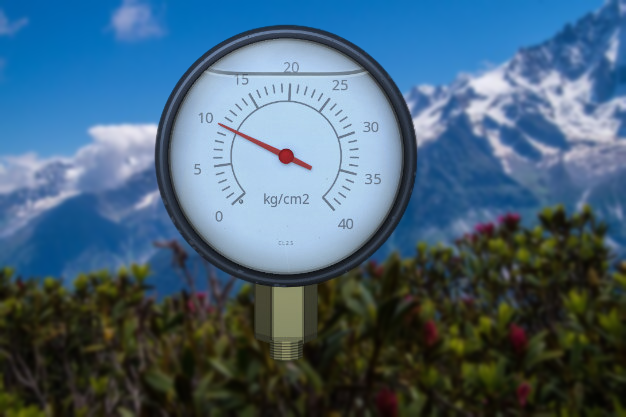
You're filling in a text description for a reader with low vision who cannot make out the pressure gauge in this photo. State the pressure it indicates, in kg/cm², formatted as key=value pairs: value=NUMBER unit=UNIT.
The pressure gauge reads value=10 unit=kg/cm²
